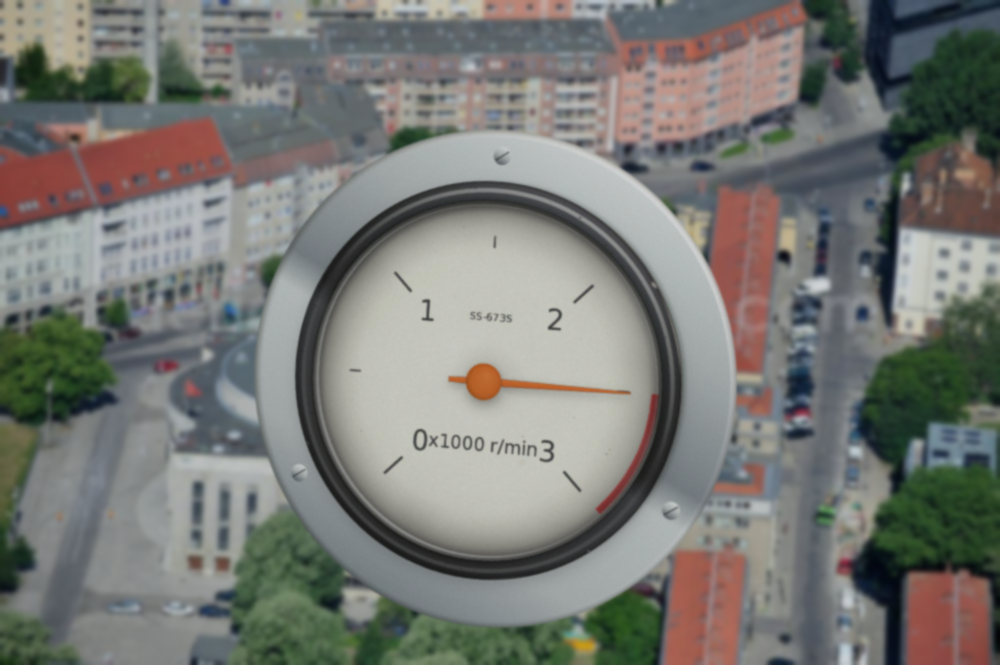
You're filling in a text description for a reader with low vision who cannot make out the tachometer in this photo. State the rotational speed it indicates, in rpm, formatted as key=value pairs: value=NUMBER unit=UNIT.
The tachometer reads value=2500 unit=rpm
